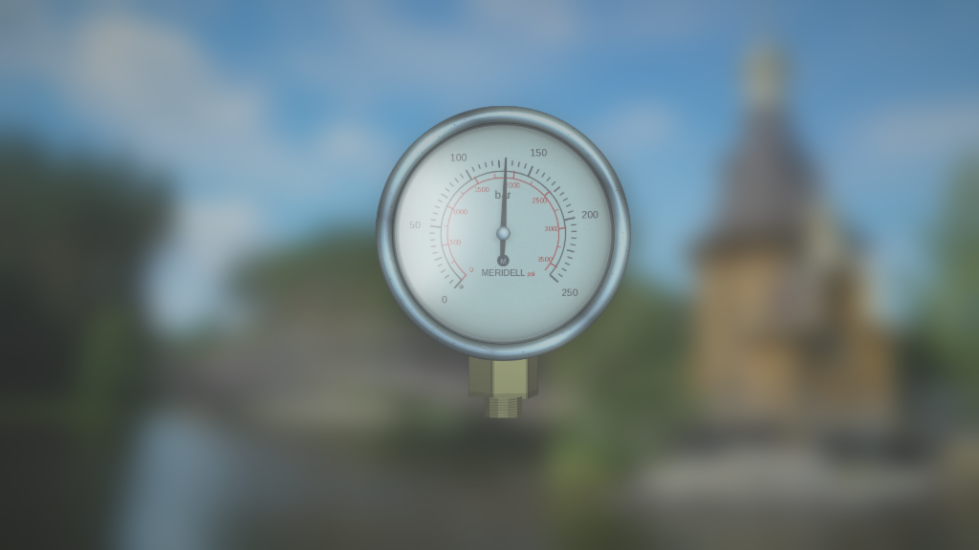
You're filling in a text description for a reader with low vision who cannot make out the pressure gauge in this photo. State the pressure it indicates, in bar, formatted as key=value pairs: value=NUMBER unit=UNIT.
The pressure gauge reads value=130 unit=bar
